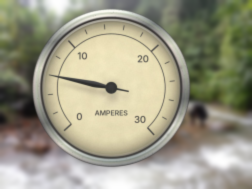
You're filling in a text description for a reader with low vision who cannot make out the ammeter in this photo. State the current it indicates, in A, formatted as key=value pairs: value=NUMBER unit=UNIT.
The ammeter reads value=6 unit=A
